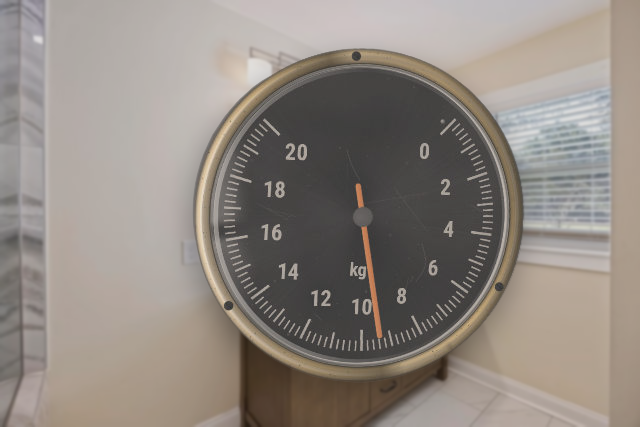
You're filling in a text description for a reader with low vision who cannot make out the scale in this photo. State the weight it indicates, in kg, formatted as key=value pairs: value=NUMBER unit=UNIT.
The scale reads value=9.4 unit=kg
